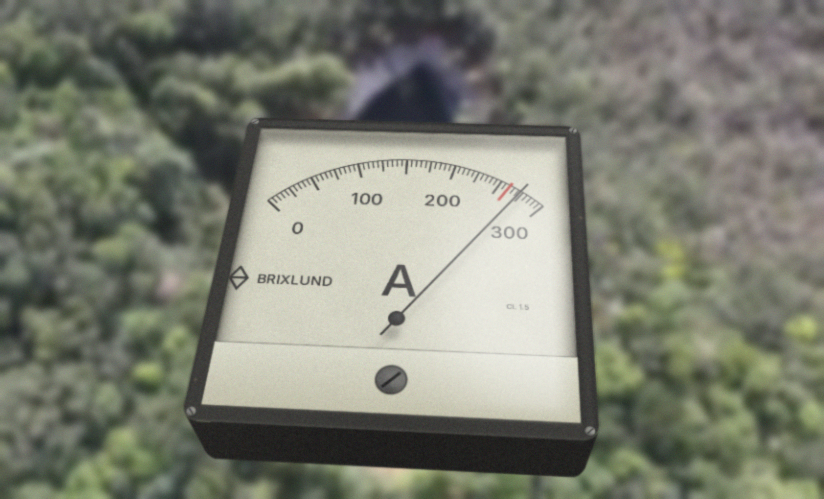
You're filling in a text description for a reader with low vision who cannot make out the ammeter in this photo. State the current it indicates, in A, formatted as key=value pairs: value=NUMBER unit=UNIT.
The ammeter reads value=275 unit=A
